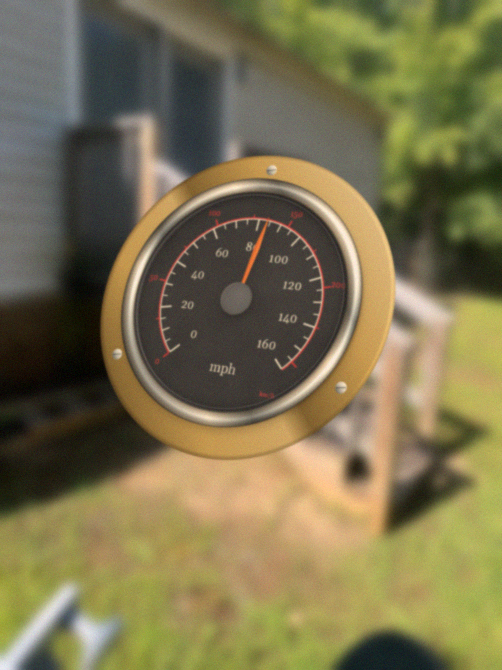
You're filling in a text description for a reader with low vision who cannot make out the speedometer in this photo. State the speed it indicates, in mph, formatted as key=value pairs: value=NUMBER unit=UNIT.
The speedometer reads value=85 unit=mph
